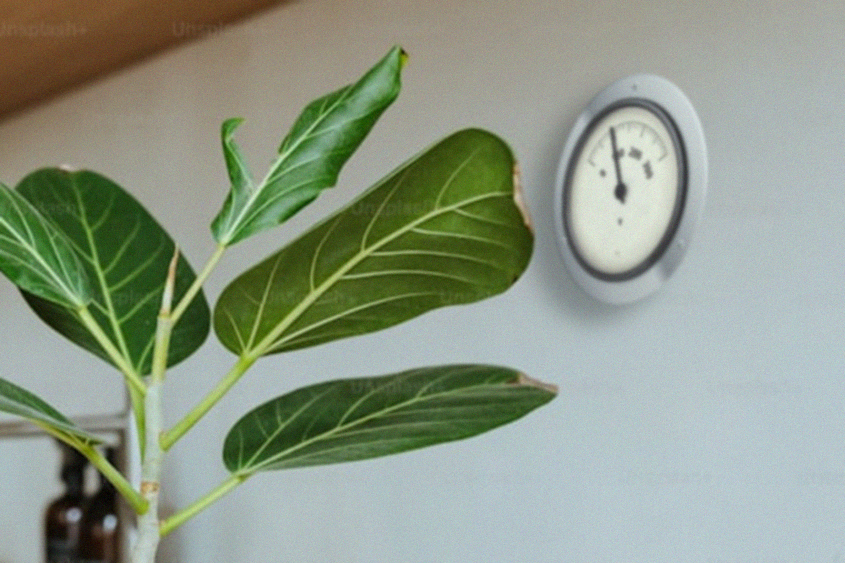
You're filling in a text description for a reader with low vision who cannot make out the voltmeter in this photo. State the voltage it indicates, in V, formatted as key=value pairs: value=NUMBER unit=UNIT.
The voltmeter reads value=100 unit=V
